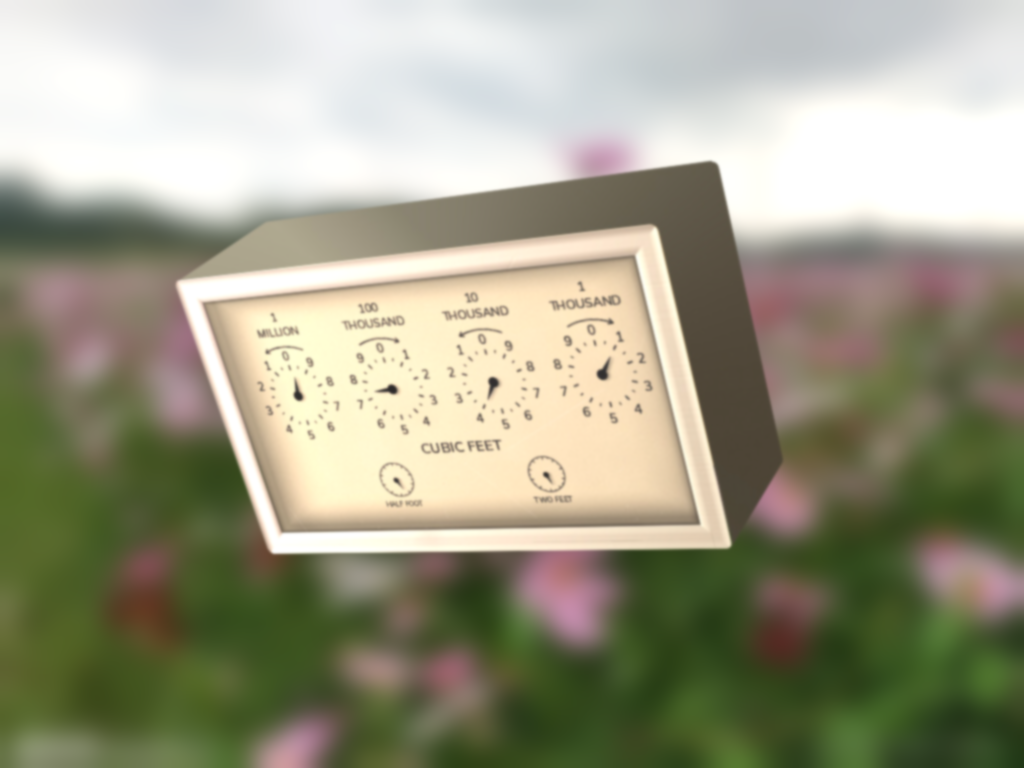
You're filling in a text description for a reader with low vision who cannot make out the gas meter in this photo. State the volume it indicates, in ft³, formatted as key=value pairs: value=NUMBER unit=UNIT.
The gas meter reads value=974100 unit=ft³
